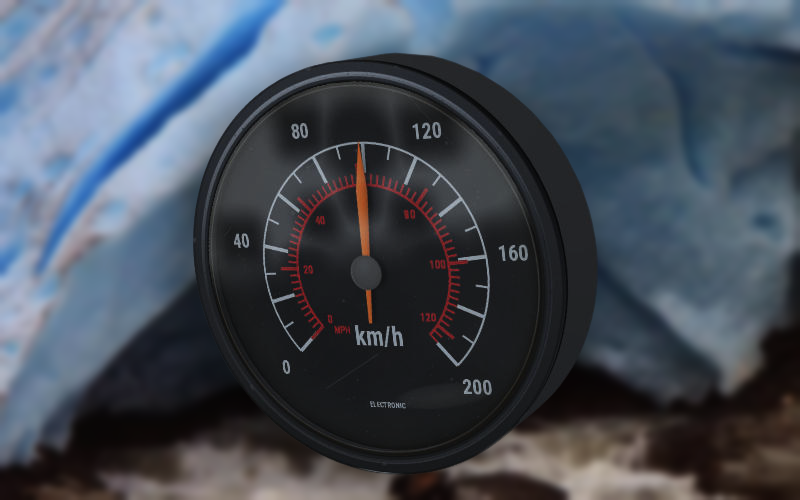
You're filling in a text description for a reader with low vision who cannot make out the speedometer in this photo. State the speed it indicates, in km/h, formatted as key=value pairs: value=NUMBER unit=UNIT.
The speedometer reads value=100 unit=km/h
